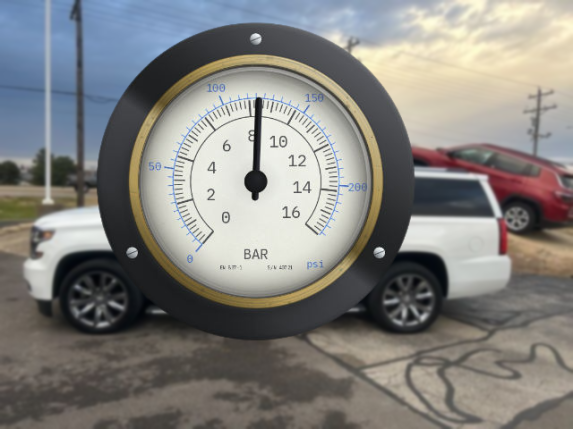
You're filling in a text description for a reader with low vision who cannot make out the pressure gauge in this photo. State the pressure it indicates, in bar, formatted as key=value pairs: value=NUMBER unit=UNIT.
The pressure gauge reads value=8.4 unit=bar
